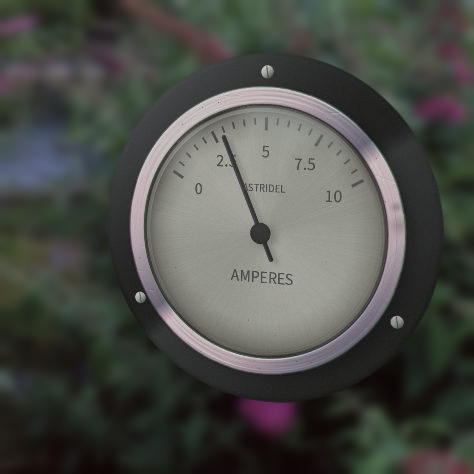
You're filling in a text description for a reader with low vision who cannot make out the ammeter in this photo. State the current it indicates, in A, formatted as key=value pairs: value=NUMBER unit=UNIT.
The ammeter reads value=3 unit=A
